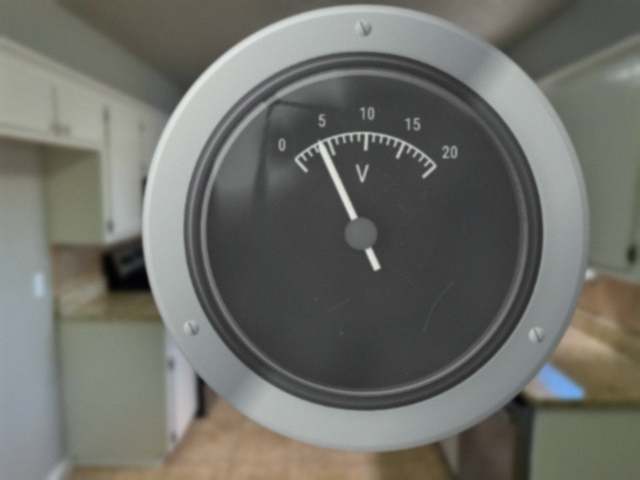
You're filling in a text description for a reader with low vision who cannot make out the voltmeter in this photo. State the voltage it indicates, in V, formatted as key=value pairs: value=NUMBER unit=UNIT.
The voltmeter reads value=4 unit=V
